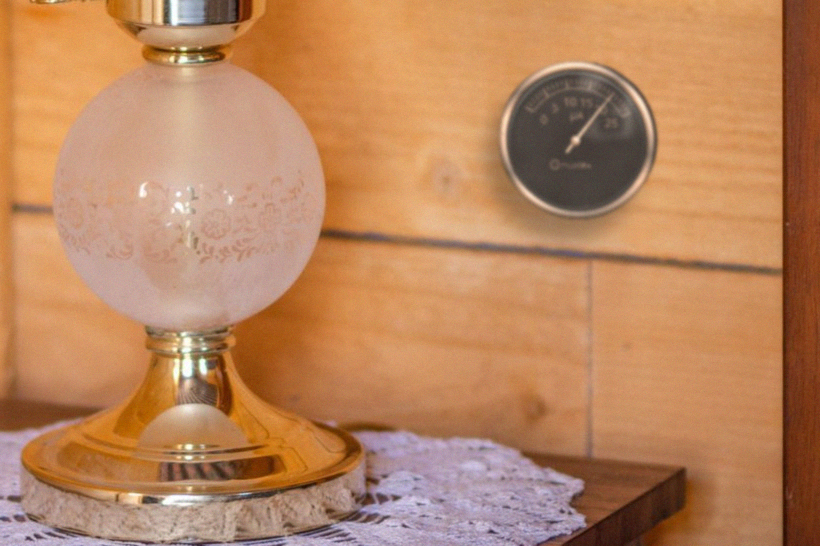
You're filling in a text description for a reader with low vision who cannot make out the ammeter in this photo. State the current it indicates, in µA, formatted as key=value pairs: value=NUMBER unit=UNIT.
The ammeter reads value=20 unit=µA
